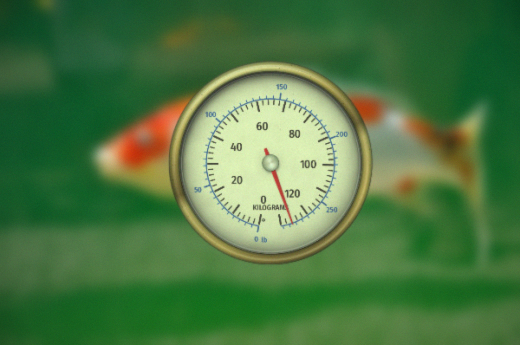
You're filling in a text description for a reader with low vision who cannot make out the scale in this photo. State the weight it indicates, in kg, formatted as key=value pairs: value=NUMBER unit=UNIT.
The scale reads value=126 unit=kg
